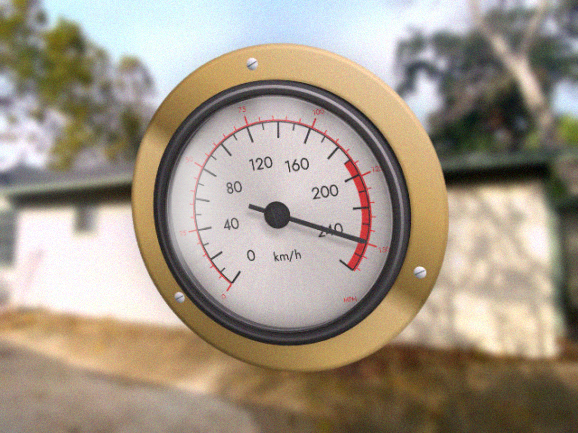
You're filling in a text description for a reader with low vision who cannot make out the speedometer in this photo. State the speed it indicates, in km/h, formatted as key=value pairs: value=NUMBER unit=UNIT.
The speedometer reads value=240 unit=km/h
